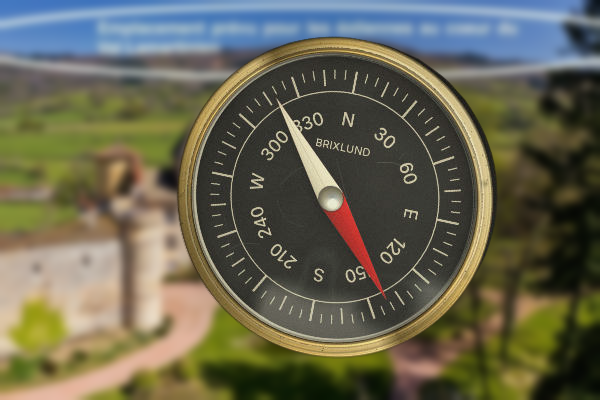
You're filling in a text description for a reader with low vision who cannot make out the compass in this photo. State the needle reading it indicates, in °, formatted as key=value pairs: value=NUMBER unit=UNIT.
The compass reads value=140 unit=°
